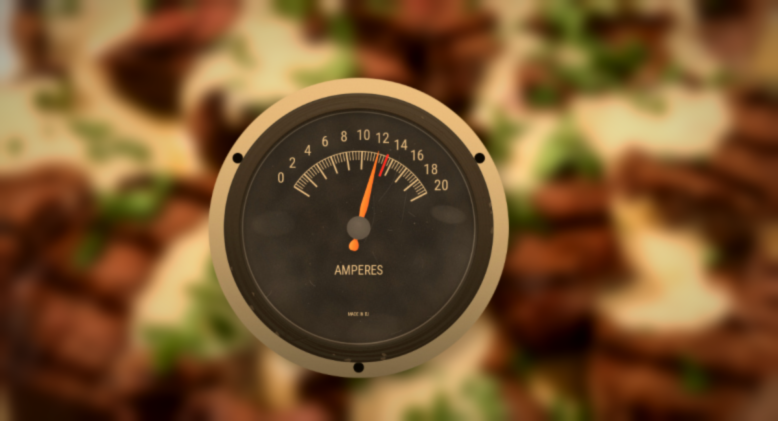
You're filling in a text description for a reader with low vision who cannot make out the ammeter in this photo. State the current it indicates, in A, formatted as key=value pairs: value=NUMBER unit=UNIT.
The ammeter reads value=12 unit=A
